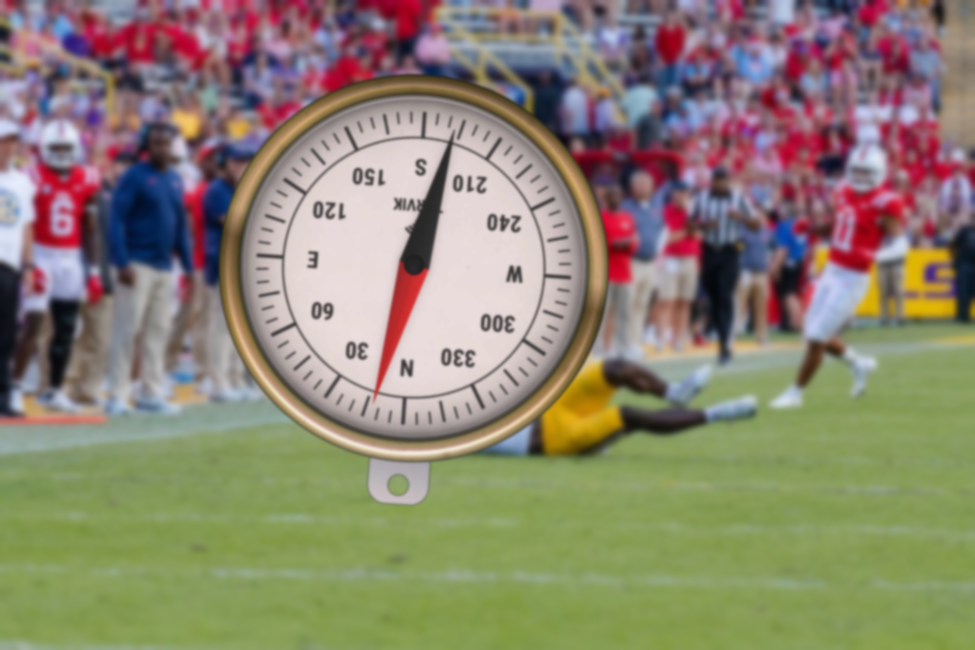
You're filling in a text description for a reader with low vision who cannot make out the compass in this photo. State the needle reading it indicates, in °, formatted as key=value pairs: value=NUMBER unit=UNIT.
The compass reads value=12.5 unit=°
